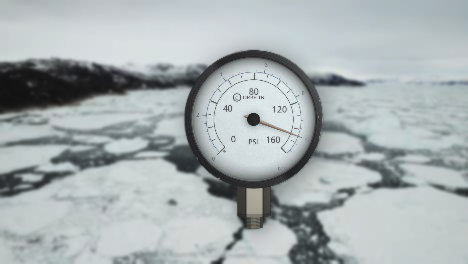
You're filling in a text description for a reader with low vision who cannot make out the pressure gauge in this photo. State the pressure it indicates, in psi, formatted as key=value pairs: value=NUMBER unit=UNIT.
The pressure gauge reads value=145 unit=psi
